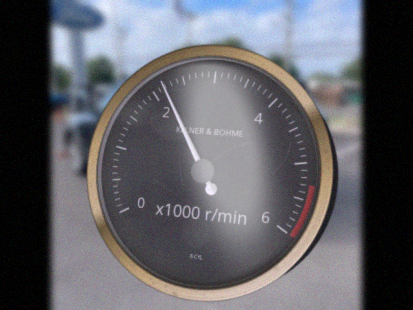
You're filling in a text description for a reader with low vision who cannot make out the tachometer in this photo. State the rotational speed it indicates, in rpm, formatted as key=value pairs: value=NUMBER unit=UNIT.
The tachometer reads value=2200 unit=rpm
